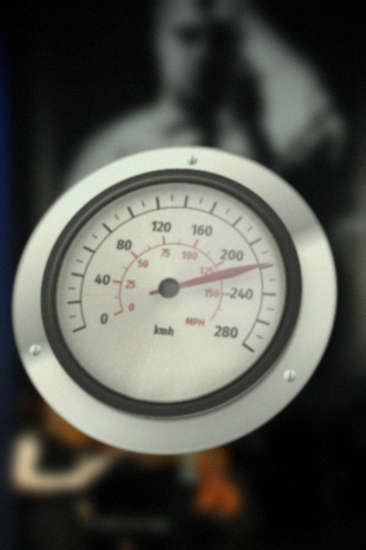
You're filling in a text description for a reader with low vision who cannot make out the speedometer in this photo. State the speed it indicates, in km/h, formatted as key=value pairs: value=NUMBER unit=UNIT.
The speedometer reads value=220 unit=km/h
